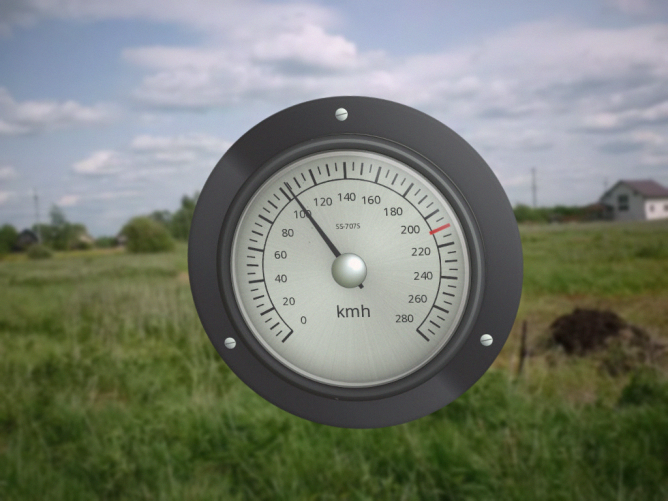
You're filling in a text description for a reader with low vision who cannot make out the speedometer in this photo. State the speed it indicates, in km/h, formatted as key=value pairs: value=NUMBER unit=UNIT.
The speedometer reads value=105 unit=km/h
